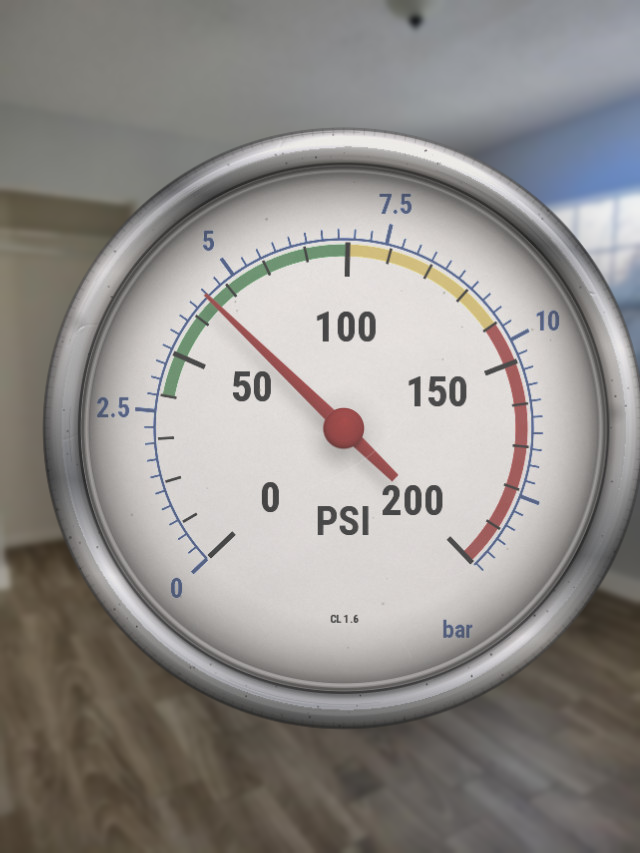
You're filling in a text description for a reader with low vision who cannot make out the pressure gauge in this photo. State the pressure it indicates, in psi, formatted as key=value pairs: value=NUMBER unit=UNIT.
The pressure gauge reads value=65 unit=psi
